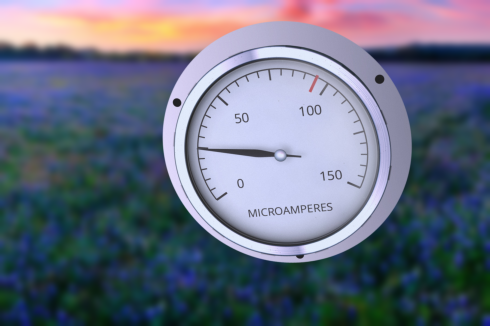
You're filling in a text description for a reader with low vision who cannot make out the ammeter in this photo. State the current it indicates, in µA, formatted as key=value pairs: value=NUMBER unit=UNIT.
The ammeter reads value=25 unit=µA
